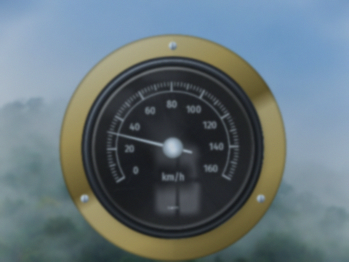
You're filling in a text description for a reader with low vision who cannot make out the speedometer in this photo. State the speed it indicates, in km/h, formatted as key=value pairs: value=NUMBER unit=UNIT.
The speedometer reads value=30 unit=km/h
